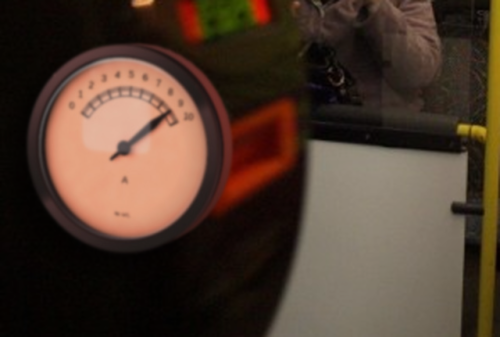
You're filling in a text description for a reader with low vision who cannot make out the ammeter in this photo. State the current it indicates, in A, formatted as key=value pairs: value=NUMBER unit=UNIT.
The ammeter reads value=9 unit=A
